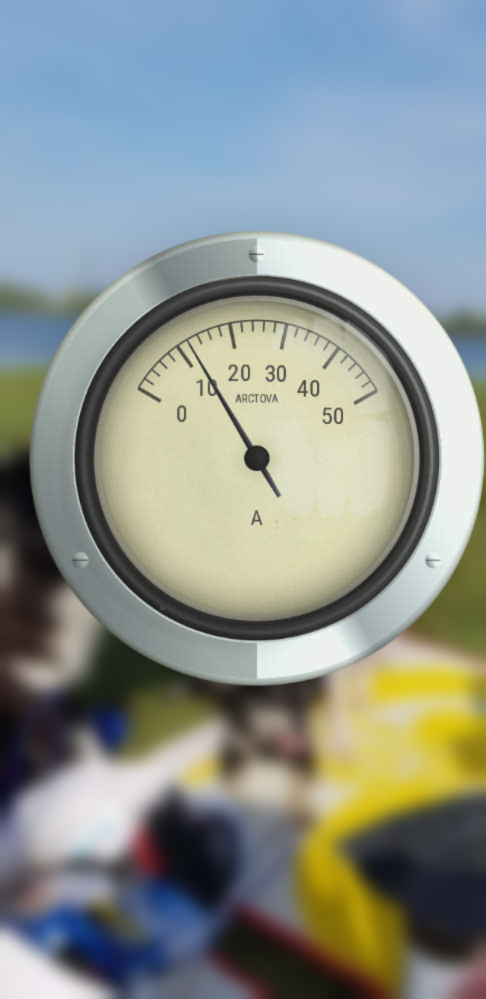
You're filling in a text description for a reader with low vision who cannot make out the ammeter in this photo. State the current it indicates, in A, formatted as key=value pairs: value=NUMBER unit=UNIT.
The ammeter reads value=12 unit=A
